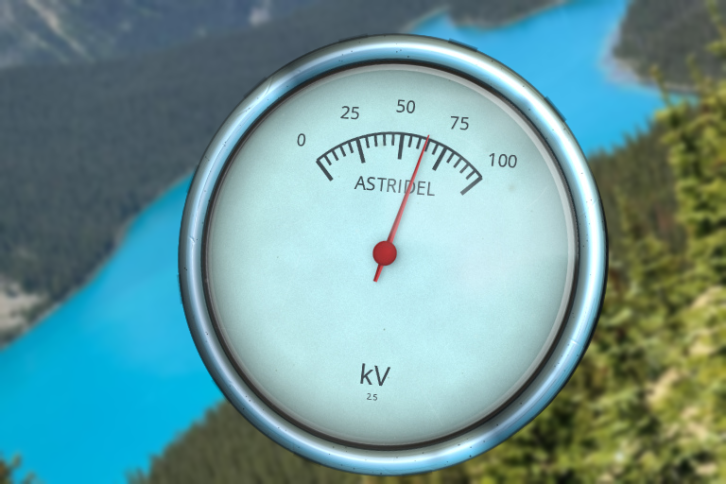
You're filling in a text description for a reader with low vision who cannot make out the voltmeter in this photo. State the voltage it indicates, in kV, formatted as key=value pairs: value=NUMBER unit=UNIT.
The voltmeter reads value=65 unit=kV
